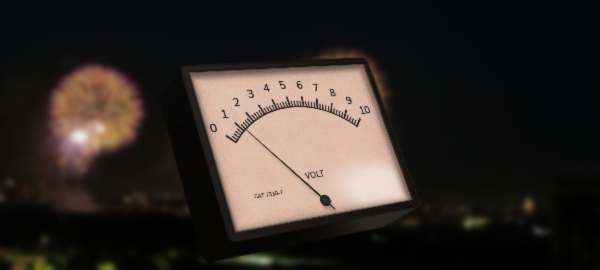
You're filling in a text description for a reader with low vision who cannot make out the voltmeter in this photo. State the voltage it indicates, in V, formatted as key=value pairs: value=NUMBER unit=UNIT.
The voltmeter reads value=1 unit=V
